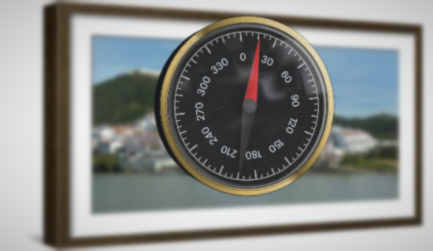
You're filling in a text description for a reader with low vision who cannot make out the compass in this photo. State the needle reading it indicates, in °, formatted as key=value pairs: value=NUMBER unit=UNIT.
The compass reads value=15 unit=°
